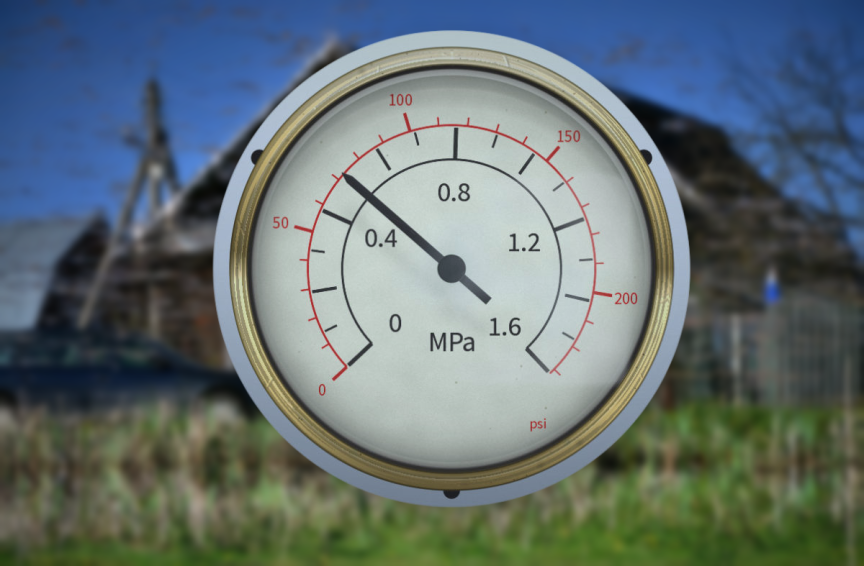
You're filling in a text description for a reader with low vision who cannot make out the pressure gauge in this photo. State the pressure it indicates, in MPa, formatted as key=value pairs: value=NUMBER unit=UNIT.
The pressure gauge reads value=0.5 unit=MPa
